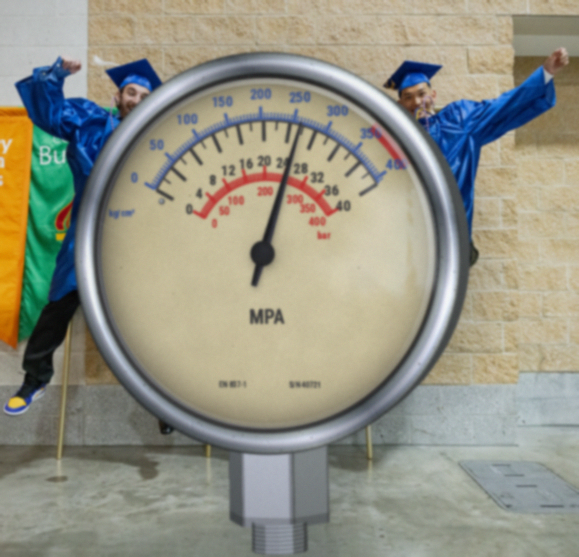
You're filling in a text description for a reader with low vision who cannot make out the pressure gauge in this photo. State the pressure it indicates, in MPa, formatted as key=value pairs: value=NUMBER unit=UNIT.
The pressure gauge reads value=26 unit=MPa
